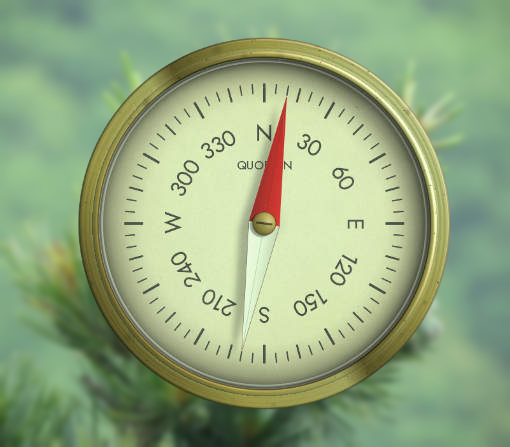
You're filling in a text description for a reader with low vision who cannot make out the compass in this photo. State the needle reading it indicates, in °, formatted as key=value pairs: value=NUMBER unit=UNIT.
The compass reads value=10 unit=°
